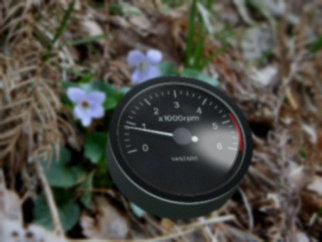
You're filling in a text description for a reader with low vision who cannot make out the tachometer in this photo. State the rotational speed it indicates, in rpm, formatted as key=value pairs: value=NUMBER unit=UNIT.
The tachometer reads value=800 unit=rpm
